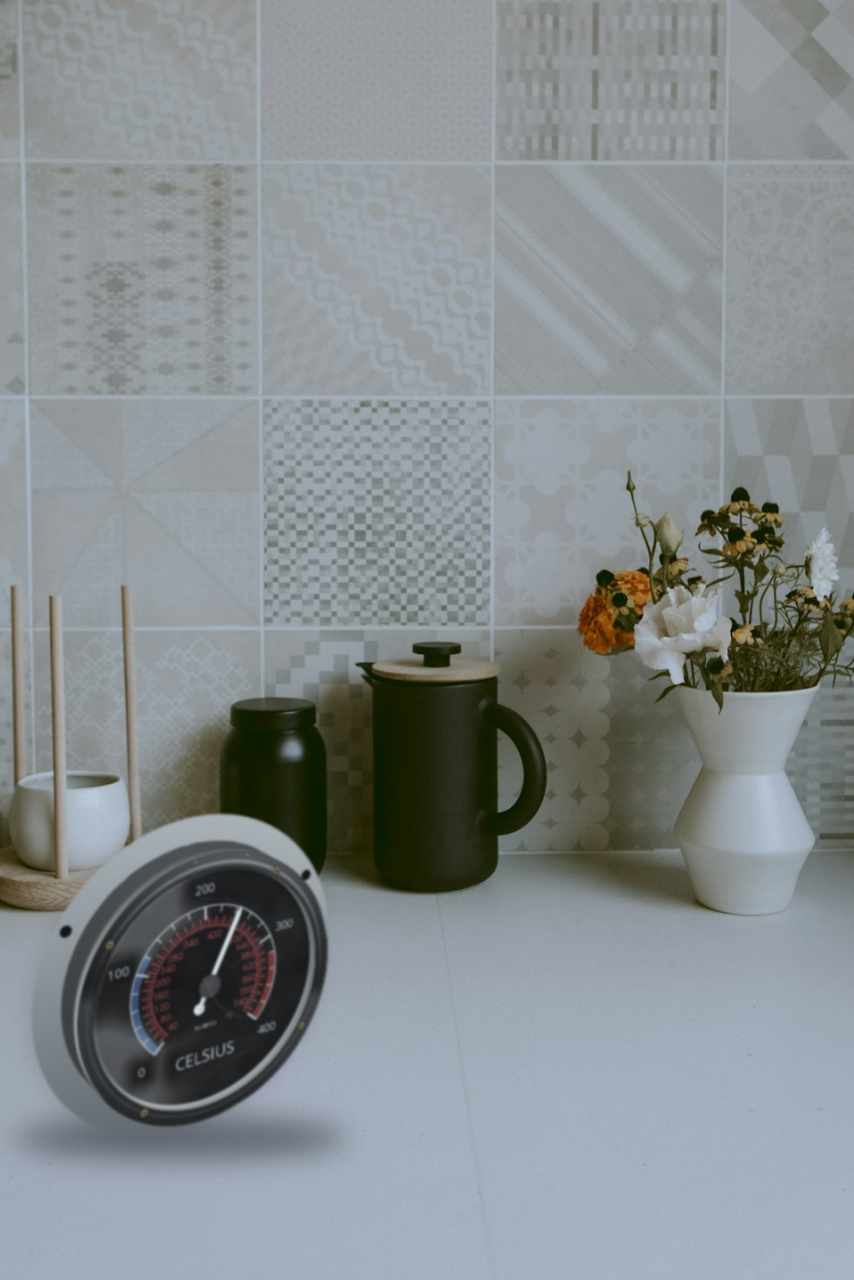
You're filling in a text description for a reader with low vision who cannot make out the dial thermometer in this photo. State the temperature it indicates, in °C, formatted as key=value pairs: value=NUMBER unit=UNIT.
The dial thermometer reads value=240 unit=°C
